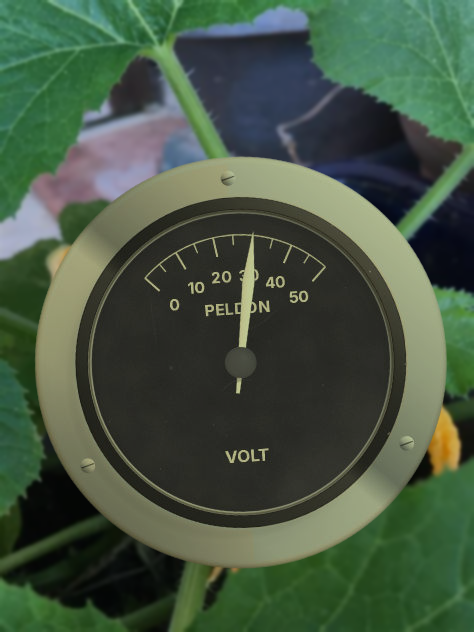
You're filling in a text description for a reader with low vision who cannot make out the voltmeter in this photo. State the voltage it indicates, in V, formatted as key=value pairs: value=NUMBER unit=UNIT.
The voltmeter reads value=30 unit=V
